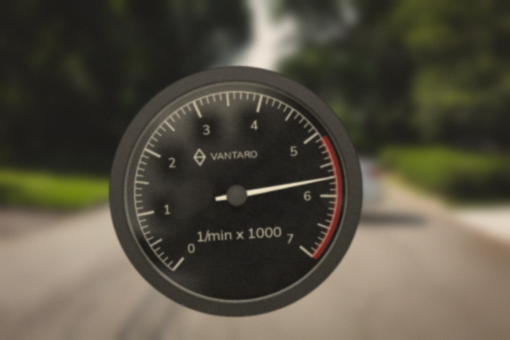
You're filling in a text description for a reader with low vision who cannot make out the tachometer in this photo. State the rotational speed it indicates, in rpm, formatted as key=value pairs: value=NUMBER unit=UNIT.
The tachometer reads value=5700 unit=rpm
